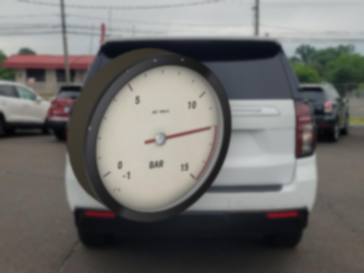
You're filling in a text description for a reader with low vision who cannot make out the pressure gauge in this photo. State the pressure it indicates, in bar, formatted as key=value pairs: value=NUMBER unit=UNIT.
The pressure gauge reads value=12 unit=bar
